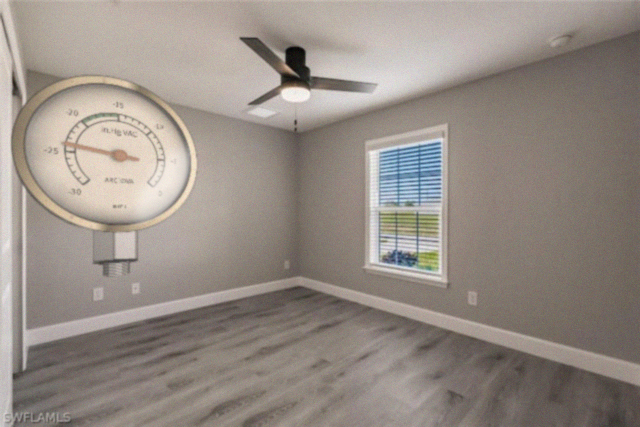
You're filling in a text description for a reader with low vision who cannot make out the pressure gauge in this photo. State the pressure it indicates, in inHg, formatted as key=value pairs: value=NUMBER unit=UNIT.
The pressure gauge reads value=-24 unit=inHg
